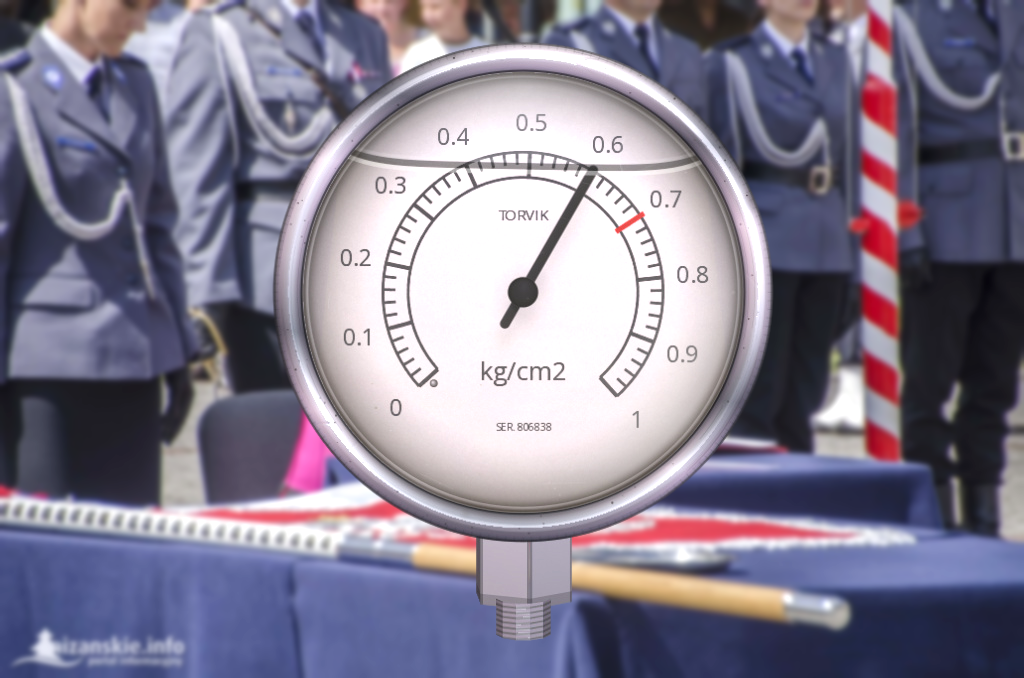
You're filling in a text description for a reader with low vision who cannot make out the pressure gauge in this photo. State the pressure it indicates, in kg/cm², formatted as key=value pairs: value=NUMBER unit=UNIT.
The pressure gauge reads value=0.6 unit=kg/cm²
